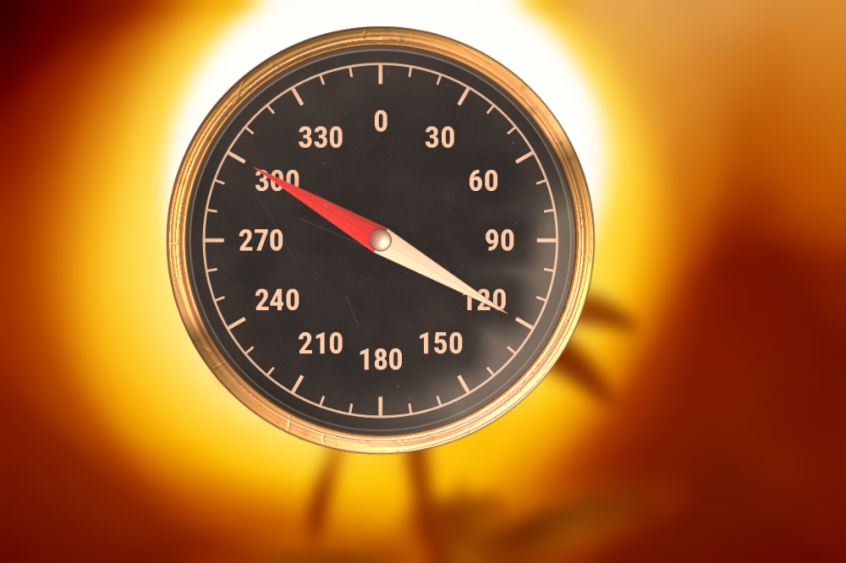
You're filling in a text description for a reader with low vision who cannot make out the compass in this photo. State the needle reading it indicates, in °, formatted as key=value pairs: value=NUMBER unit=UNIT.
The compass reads value=300 unit=°
